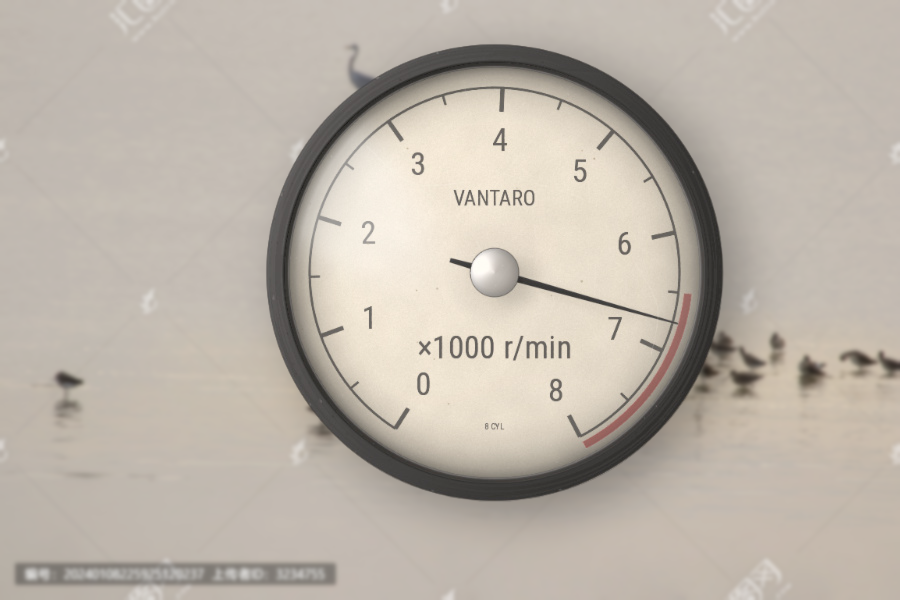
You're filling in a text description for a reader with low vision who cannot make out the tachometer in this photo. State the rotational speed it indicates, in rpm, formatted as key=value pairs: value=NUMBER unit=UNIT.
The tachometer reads value=6750 unit=rpm
